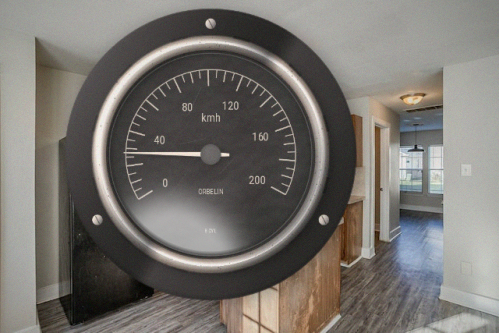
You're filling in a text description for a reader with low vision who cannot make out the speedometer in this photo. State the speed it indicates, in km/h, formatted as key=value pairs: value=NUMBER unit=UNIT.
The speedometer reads value=27.5 unit=km/h
